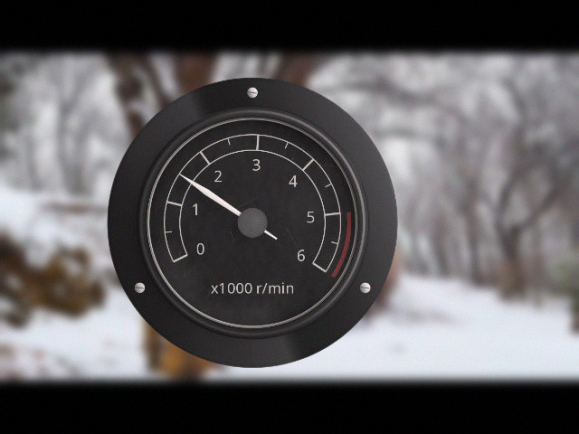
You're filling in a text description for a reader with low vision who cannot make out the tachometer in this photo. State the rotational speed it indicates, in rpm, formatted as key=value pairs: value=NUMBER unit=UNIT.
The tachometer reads value=1500 unit=rpm
